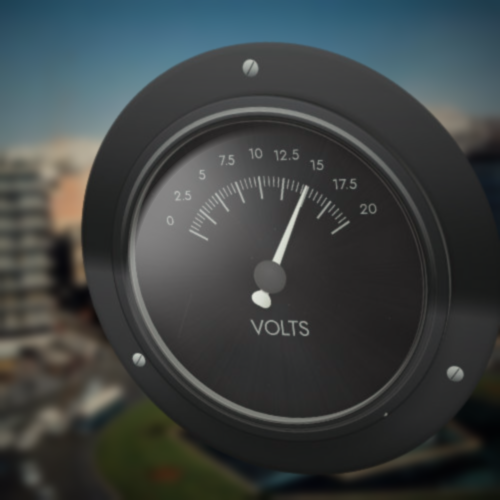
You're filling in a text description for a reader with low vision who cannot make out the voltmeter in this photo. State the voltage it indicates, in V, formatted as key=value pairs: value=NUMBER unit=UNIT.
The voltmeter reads value=15 unit=V
